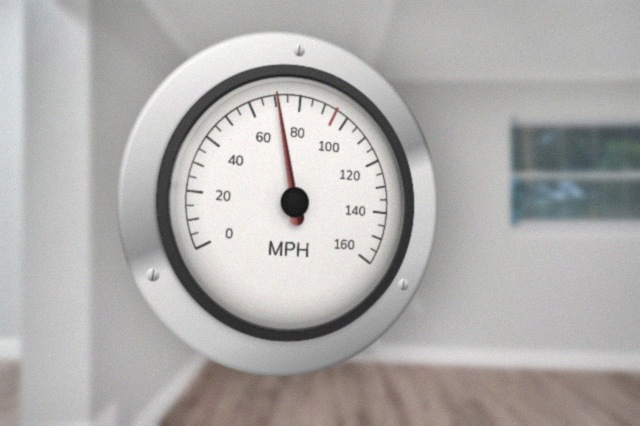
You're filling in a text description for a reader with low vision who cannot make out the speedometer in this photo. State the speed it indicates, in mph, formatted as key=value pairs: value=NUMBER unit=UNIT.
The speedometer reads value=70 unit=mph
